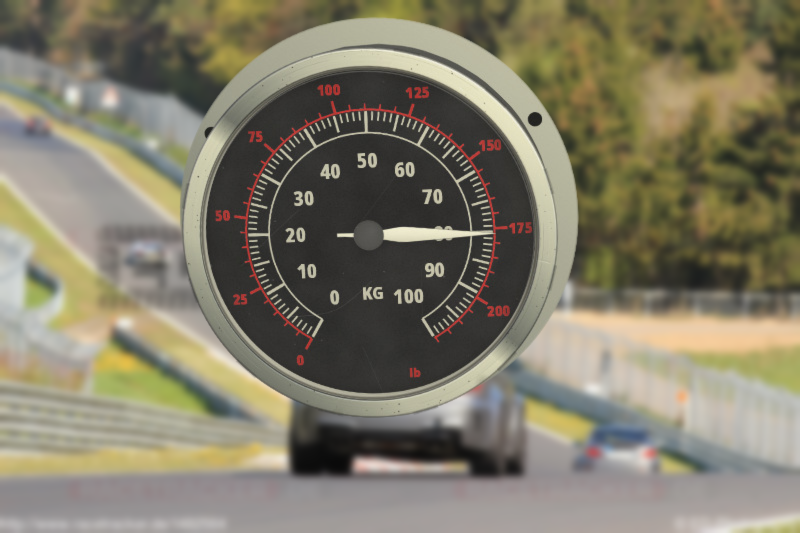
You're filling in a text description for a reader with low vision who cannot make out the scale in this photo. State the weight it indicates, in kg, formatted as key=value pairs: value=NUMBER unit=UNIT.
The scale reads value=80 unit=kg
